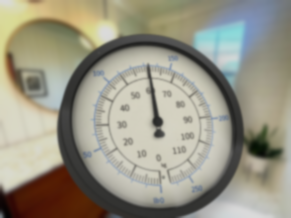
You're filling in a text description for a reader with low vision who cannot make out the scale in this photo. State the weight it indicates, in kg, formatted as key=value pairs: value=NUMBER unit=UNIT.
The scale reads value=60 unit=kg
